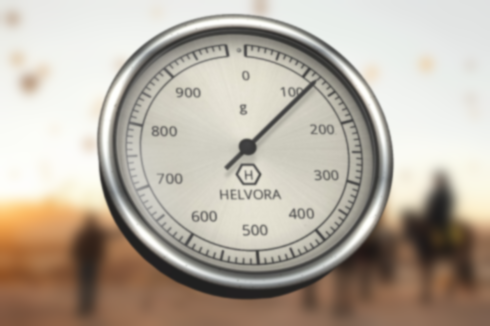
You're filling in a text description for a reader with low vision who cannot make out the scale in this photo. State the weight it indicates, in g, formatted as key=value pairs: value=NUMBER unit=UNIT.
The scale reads value=120 unit=g
